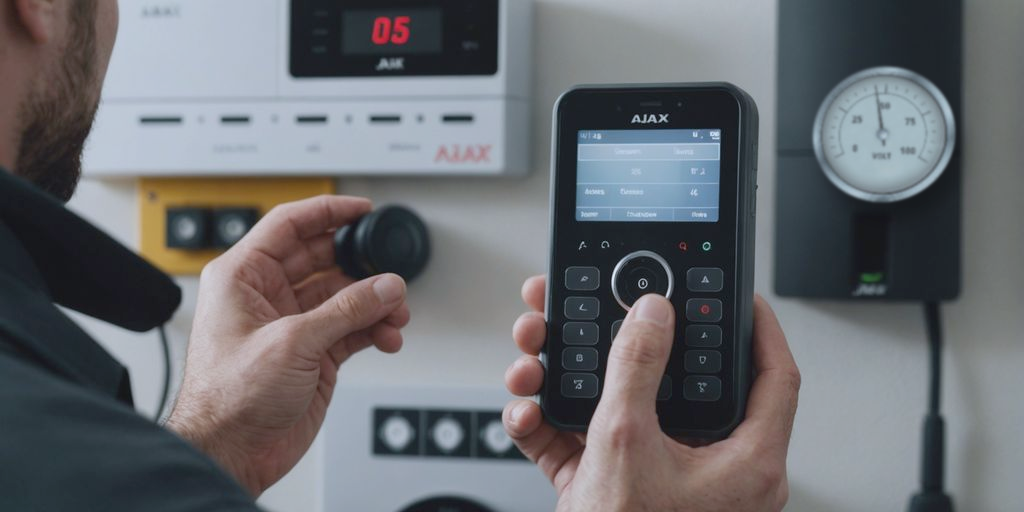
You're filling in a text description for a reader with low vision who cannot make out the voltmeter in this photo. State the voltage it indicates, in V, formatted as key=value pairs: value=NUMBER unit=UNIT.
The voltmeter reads value=45 unit=V
